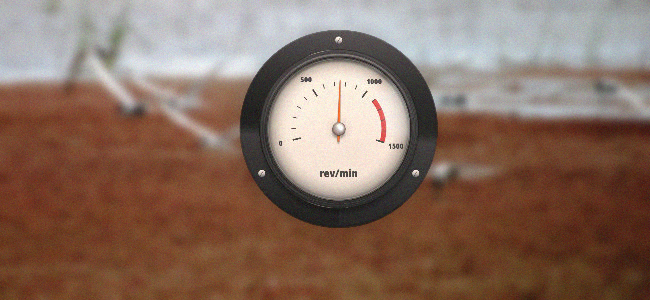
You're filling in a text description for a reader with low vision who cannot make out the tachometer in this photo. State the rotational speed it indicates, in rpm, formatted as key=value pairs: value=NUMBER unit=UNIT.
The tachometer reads value=750 unit=rpm
